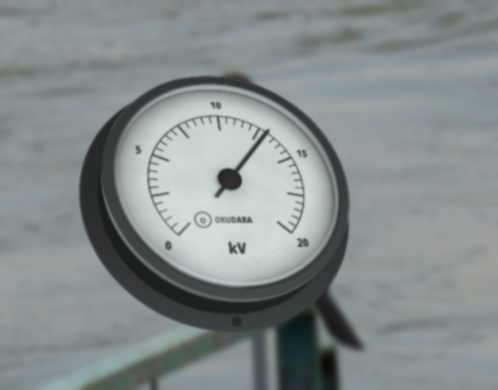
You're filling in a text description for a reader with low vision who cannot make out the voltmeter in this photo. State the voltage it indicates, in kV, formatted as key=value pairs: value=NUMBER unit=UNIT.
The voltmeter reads value=13 unit=kV
